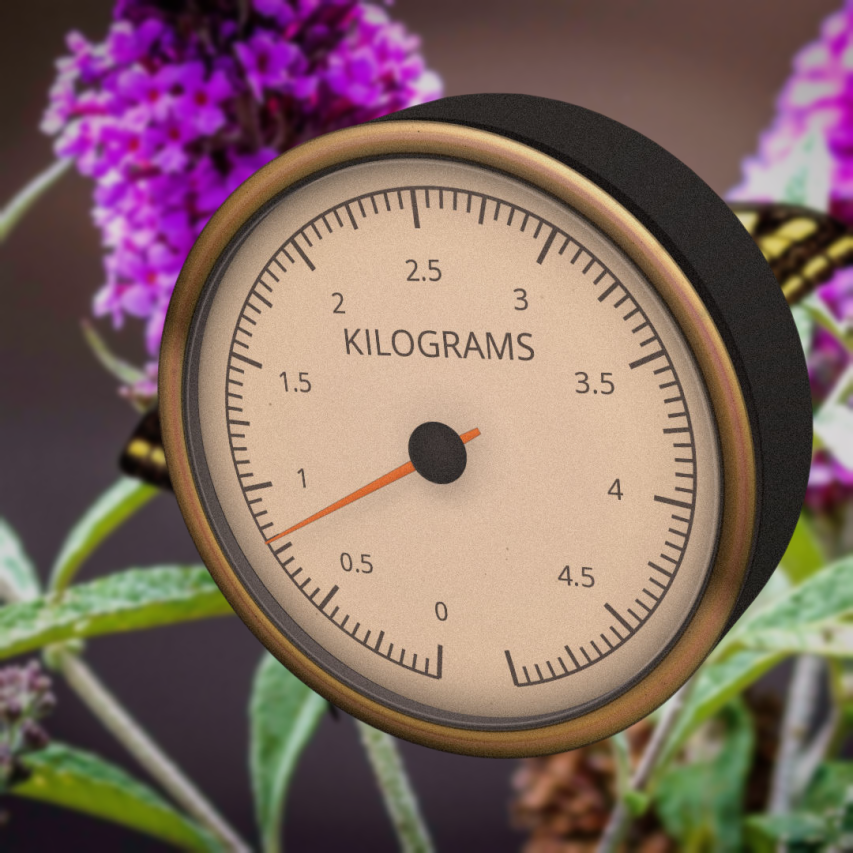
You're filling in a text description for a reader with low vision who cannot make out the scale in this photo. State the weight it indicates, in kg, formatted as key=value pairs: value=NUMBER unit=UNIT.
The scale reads value=0.8 unit=kg
